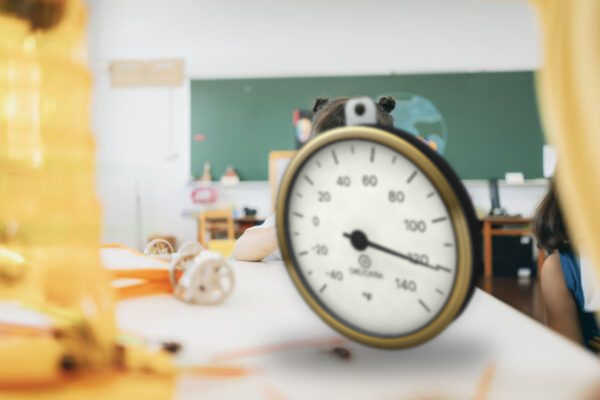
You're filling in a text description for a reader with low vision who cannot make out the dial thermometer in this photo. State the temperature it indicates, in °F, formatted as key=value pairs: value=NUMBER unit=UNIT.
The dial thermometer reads value=120 unit=°F
